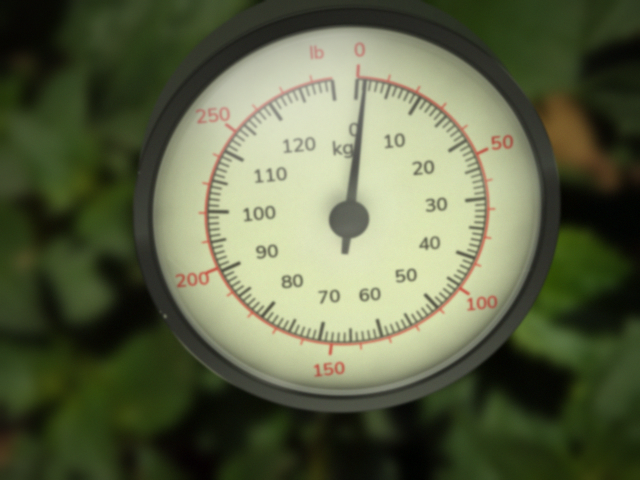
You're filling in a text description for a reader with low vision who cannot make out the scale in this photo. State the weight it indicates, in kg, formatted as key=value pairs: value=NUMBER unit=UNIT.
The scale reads value=1 unit=kg
